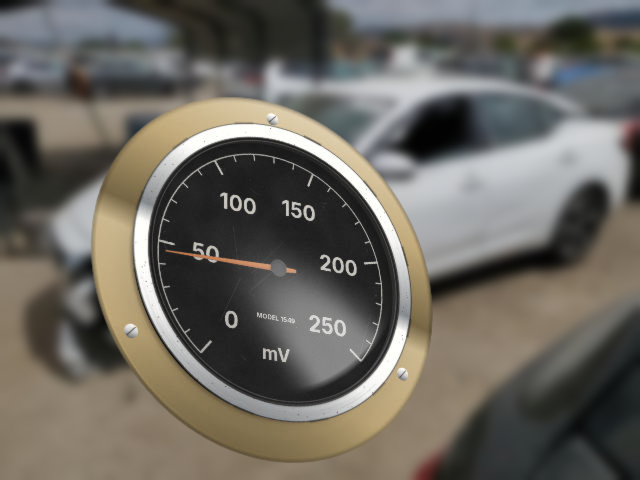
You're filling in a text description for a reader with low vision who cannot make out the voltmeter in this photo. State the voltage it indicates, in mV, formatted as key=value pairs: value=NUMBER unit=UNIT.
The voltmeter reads value=45 unit=mV
